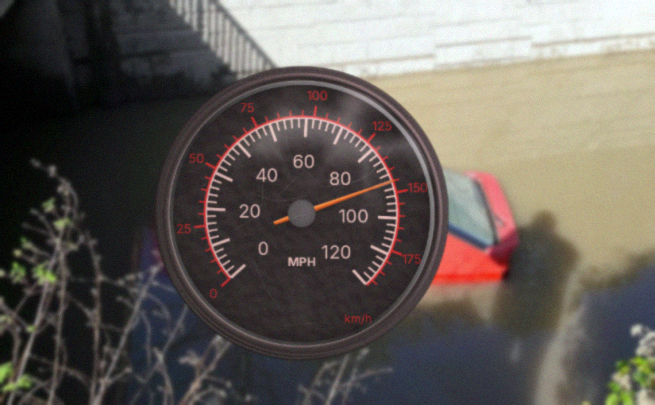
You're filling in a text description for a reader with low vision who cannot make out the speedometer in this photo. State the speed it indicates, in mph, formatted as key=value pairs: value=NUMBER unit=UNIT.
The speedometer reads value=90 unit=mph
